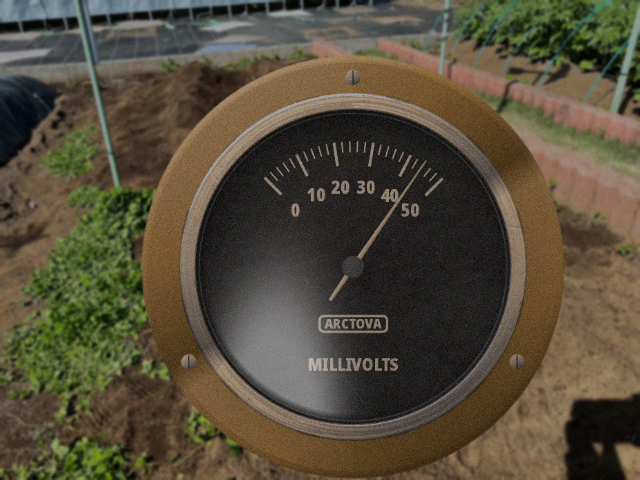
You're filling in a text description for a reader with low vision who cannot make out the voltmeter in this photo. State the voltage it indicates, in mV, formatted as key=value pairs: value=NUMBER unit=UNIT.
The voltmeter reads value=44 unit=mV
